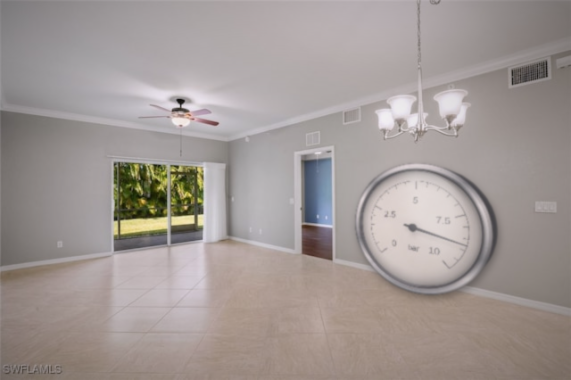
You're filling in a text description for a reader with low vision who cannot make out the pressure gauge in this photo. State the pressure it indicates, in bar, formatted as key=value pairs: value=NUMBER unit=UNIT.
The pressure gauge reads value=8.75 unit=bar
